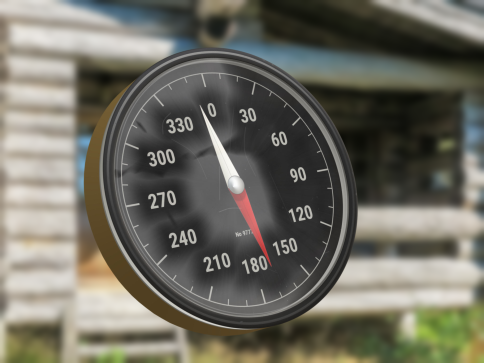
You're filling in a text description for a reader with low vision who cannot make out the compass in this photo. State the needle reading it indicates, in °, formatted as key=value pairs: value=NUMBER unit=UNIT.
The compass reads value=170 unit=°
